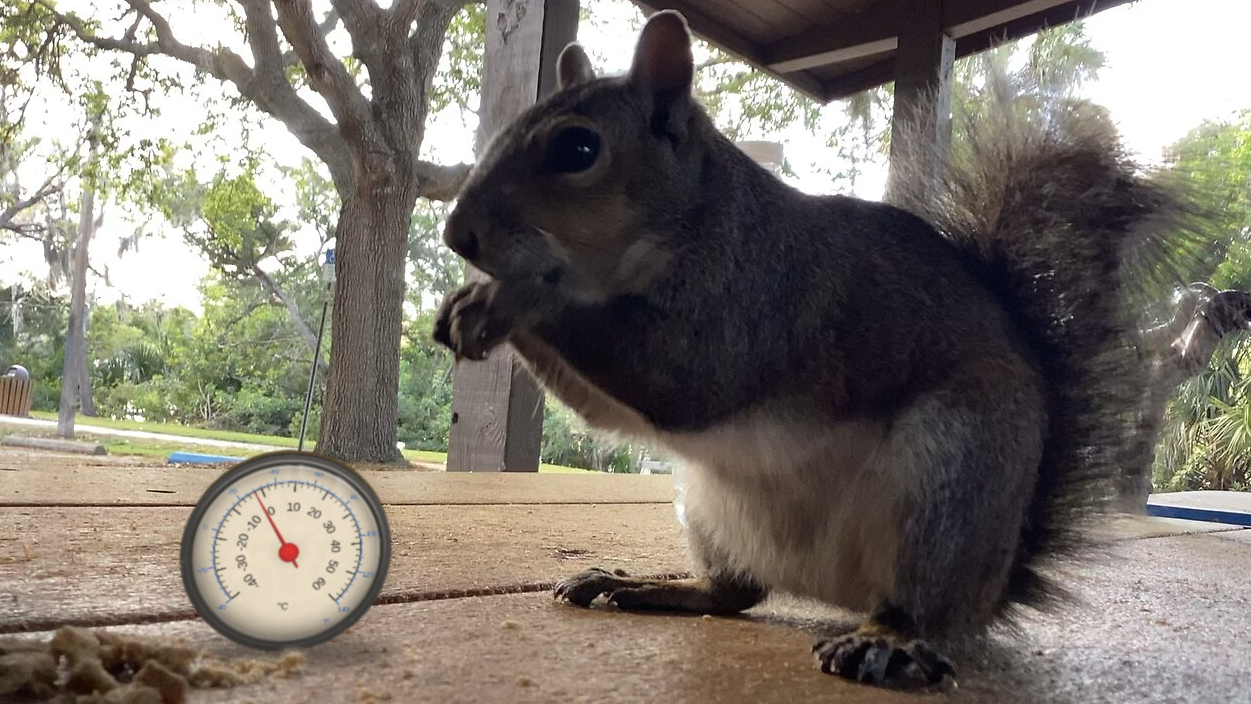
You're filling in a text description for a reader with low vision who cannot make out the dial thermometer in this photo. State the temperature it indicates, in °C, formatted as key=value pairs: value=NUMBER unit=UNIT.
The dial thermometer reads value=-2 unit=°C
